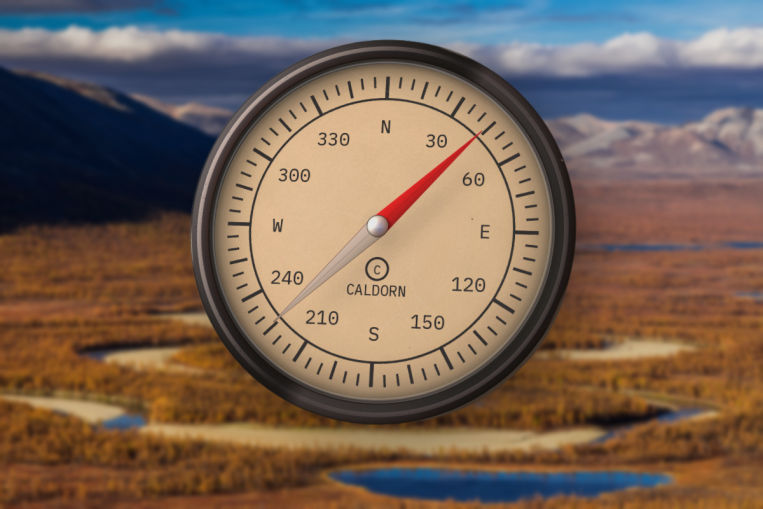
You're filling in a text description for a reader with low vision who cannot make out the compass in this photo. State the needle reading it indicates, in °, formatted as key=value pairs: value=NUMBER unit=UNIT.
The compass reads value=45 unit=°
